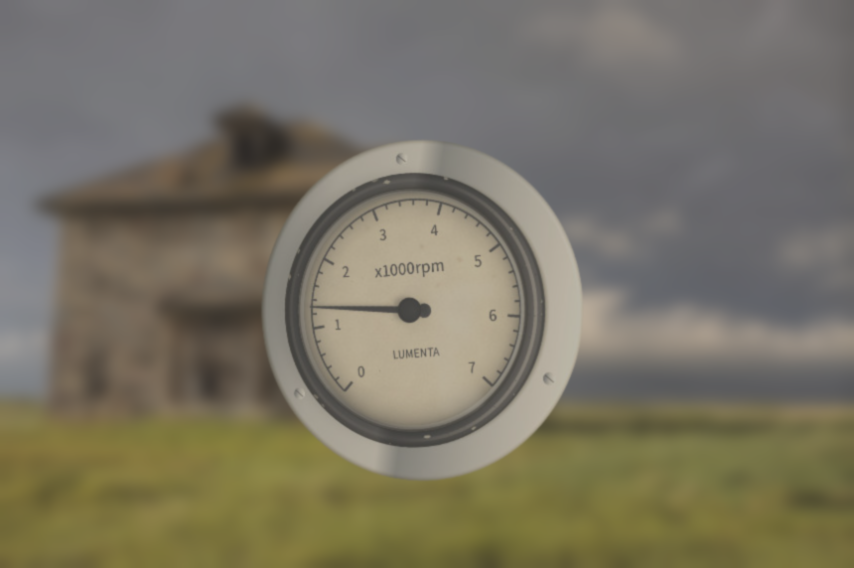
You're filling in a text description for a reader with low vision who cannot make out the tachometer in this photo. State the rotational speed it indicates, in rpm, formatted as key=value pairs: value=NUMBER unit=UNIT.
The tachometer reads value=1300 unit=rpm
